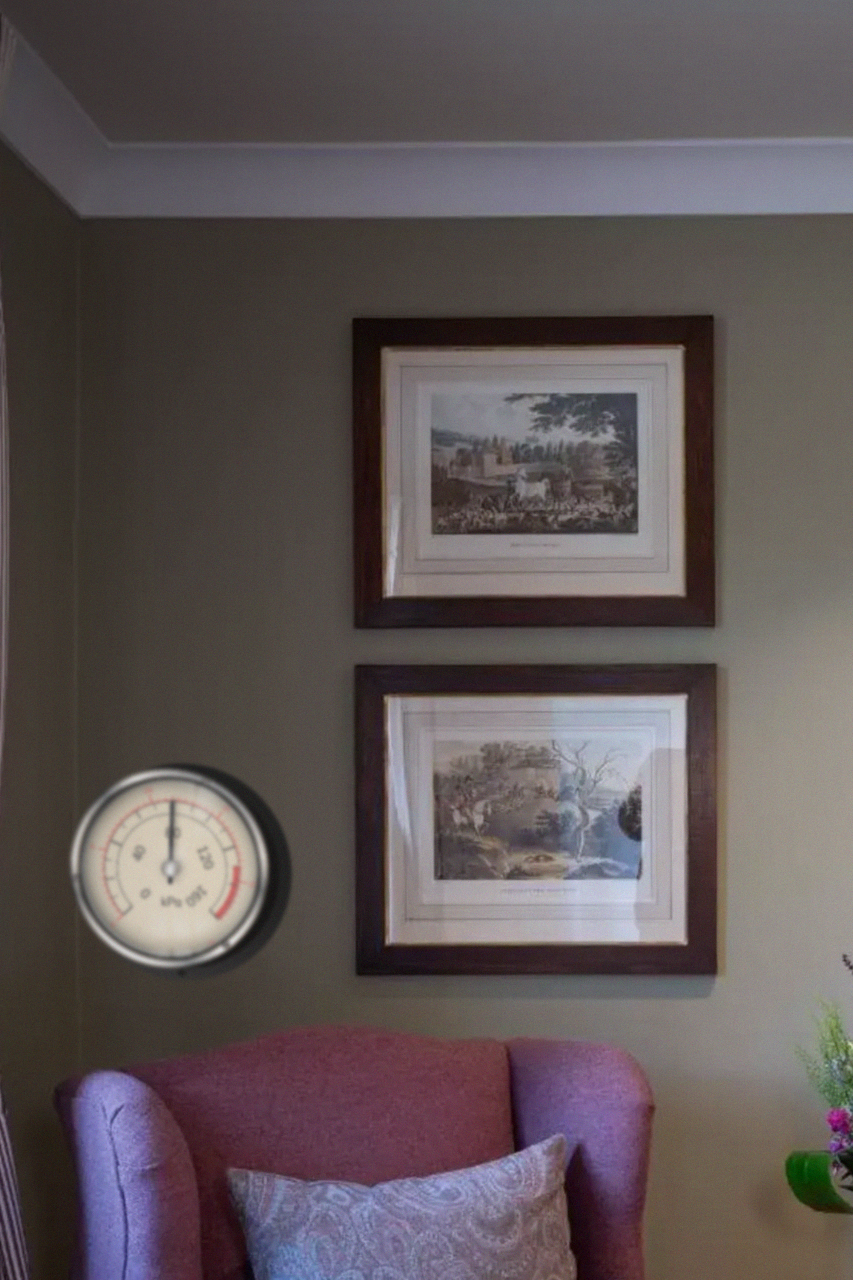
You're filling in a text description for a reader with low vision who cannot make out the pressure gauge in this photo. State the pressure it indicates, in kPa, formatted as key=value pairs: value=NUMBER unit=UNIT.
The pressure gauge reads value=80 unit=kPa
